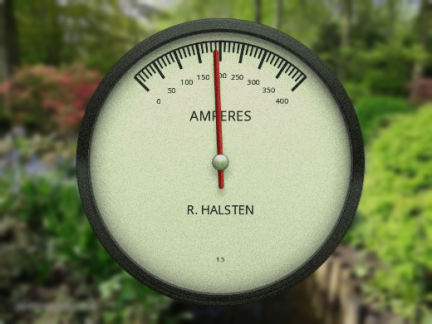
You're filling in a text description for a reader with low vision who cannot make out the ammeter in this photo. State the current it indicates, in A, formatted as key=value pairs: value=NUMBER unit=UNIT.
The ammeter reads value=190 unit=A
